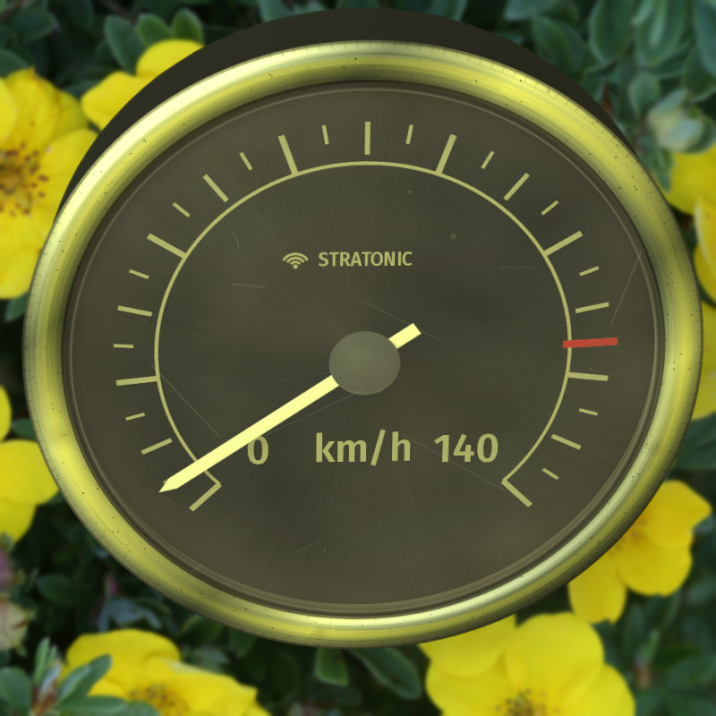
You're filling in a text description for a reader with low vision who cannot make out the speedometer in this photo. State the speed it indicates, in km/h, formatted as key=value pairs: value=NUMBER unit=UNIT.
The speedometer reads value=5 unit=km/h
